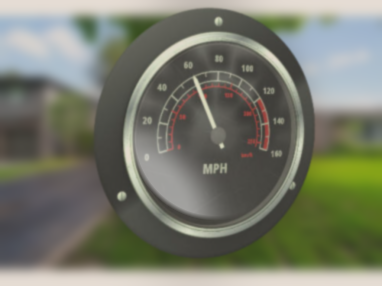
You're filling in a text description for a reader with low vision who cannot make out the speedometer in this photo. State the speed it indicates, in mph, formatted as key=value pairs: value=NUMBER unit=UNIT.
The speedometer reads value=60 unit=mph
